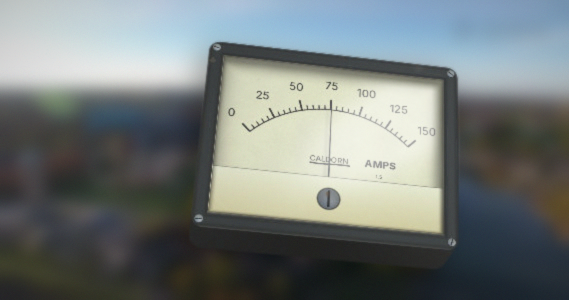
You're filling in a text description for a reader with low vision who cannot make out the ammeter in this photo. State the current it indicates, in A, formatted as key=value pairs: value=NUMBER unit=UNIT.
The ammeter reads value=75 unit=A
